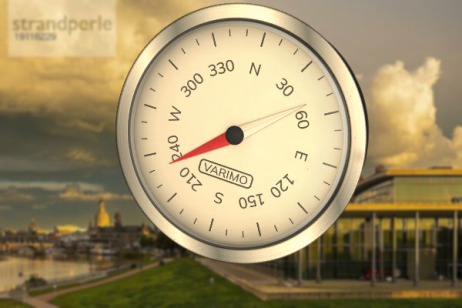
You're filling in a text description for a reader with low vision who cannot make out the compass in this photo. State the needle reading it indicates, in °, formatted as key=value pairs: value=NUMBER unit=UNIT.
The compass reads value=230 unit=°
